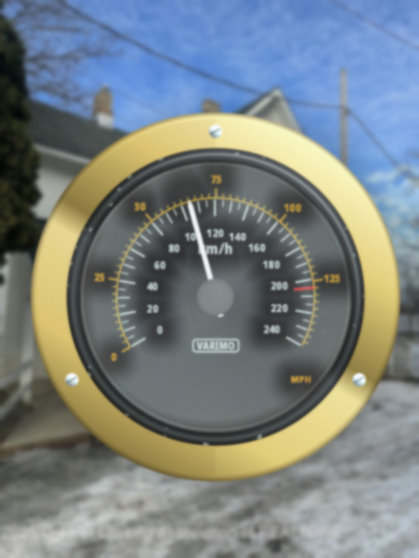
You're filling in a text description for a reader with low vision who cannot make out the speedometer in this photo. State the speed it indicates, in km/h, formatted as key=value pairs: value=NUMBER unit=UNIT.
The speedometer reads value=105 unit=km/h
